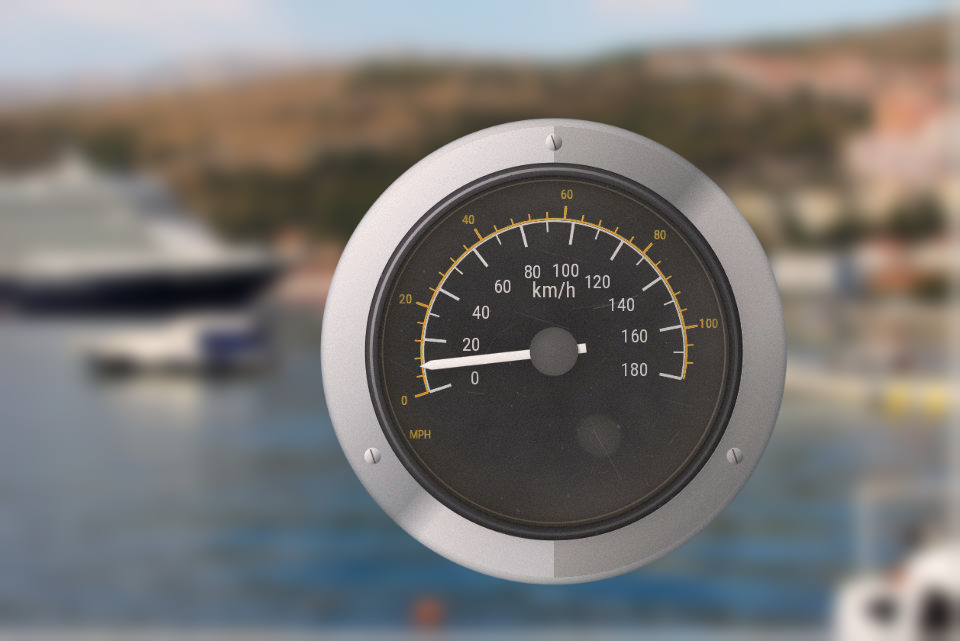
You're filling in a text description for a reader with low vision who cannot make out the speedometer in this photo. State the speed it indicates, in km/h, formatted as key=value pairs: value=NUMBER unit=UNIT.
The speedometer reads value=10 unit=km/h
